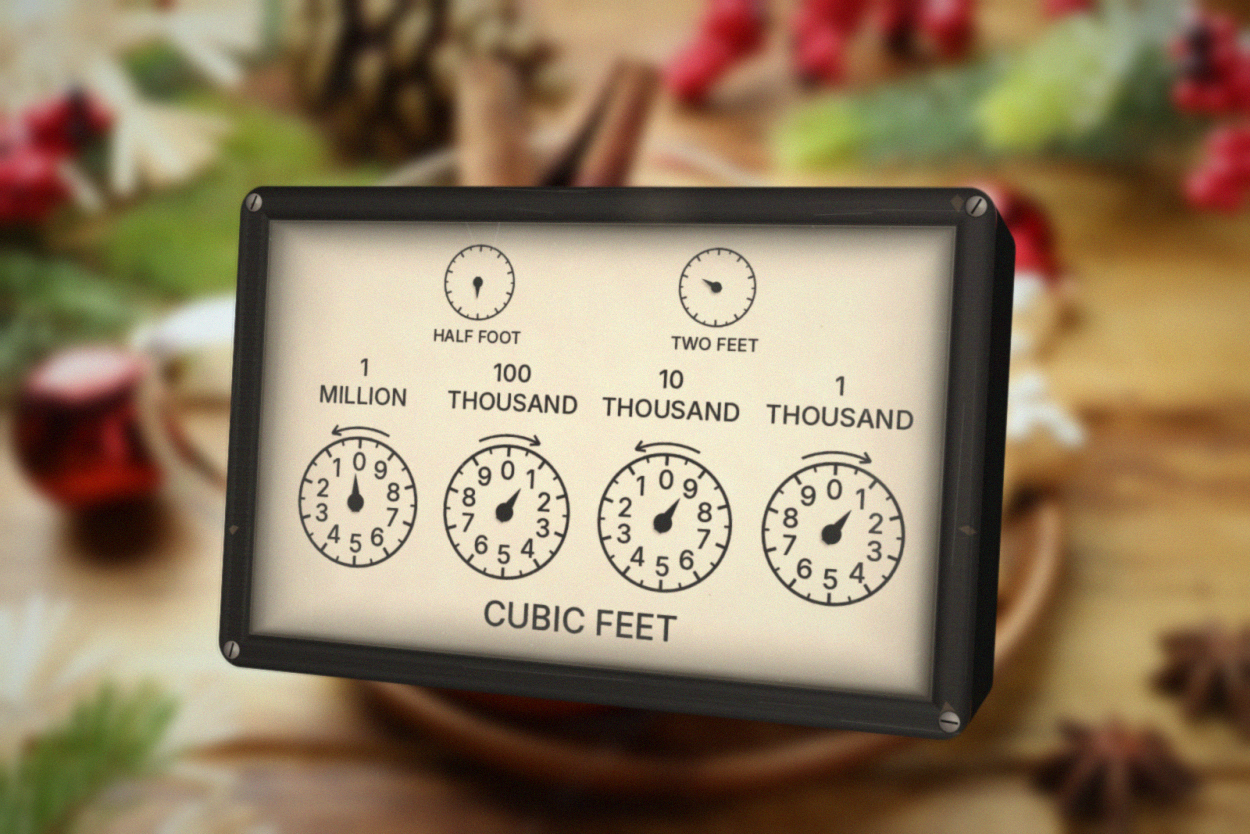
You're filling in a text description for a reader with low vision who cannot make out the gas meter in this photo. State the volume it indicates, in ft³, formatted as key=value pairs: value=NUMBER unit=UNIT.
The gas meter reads value=9100 unit=ft³
